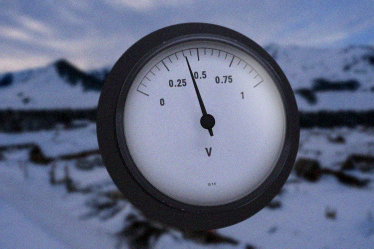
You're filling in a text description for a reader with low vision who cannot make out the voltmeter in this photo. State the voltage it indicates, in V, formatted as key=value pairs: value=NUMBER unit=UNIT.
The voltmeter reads value=0.4 unit=V
